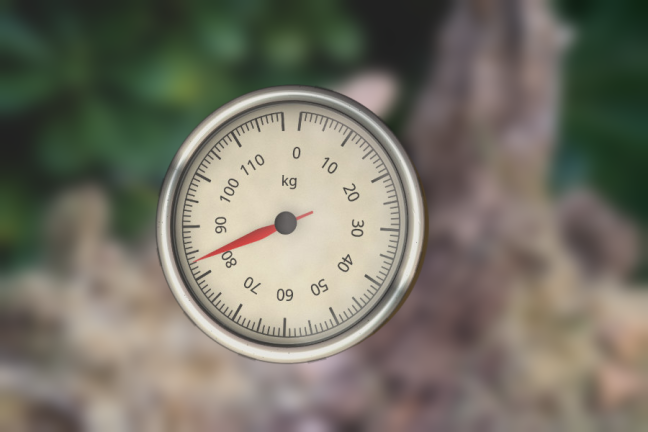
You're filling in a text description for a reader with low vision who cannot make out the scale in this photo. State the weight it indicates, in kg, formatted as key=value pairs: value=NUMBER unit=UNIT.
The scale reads value=83 unit=kg
